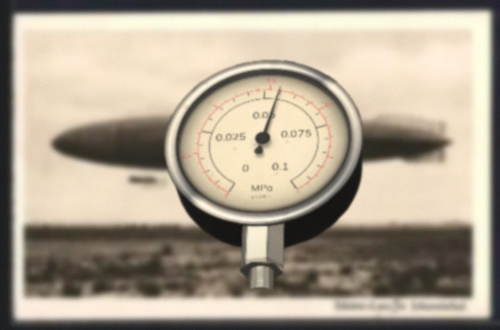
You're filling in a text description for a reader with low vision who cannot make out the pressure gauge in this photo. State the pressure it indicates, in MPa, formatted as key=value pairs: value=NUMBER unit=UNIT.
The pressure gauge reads value=0.055 unit=MPa
